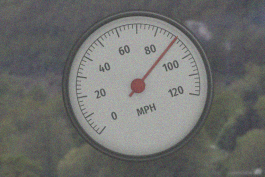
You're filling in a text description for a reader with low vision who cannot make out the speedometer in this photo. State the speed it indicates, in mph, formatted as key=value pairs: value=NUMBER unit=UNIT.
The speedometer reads value=90 unit=mph
